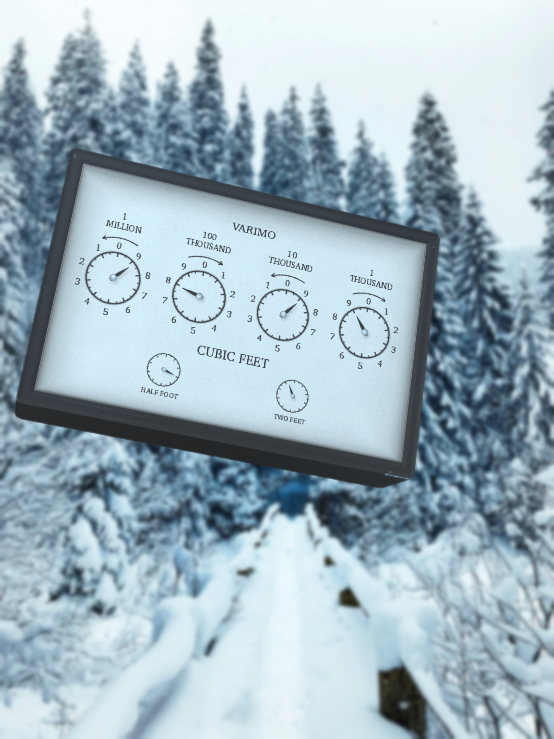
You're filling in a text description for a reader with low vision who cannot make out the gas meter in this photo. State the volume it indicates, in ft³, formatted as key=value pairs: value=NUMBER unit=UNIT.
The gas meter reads value=878900 unit=ft³
